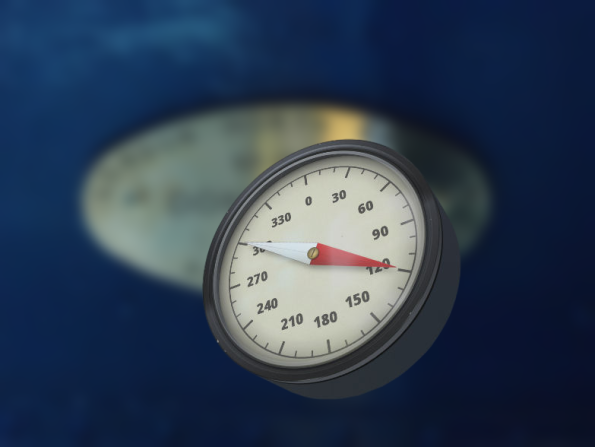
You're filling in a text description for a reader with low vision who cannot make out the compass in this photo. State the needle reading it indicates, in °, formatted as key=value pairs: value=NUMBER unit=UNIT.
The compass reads value=120 unit=°
